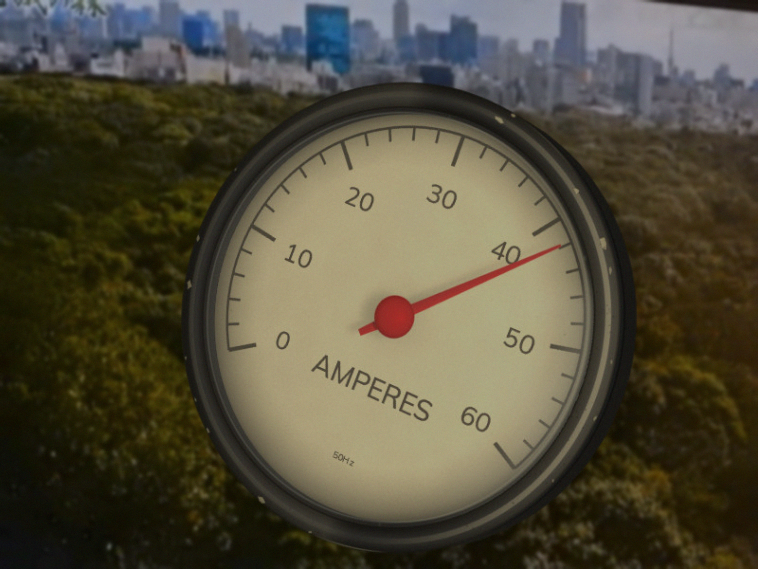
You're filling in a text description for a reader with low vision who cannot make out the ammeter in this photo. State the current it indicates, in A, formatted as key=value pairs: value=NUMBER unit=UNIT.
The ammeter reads value=42 unit=A
